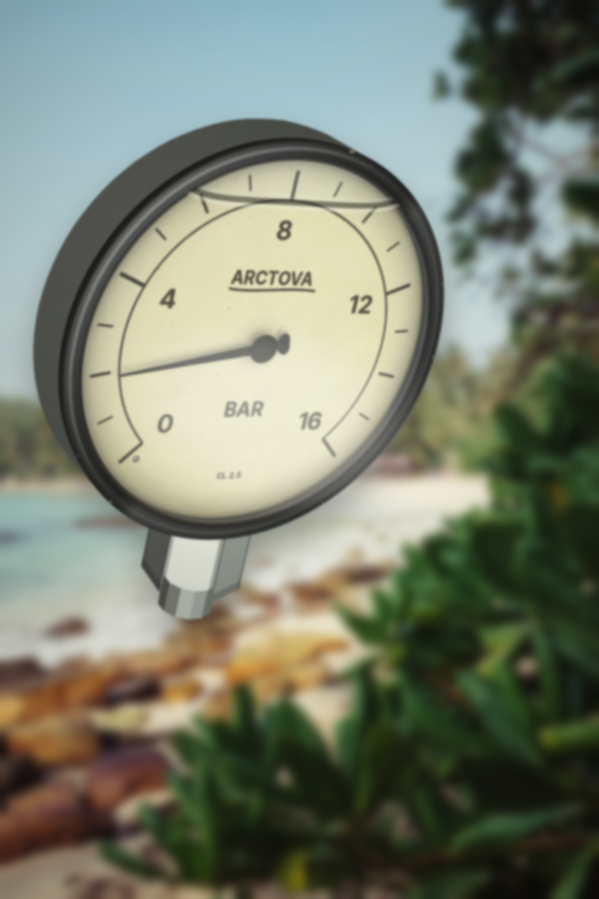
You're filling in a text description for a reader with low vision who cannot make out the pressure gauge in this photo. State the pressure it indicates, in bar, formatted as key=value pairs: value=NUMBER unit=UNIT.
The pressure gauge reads value=2 unit=bar
